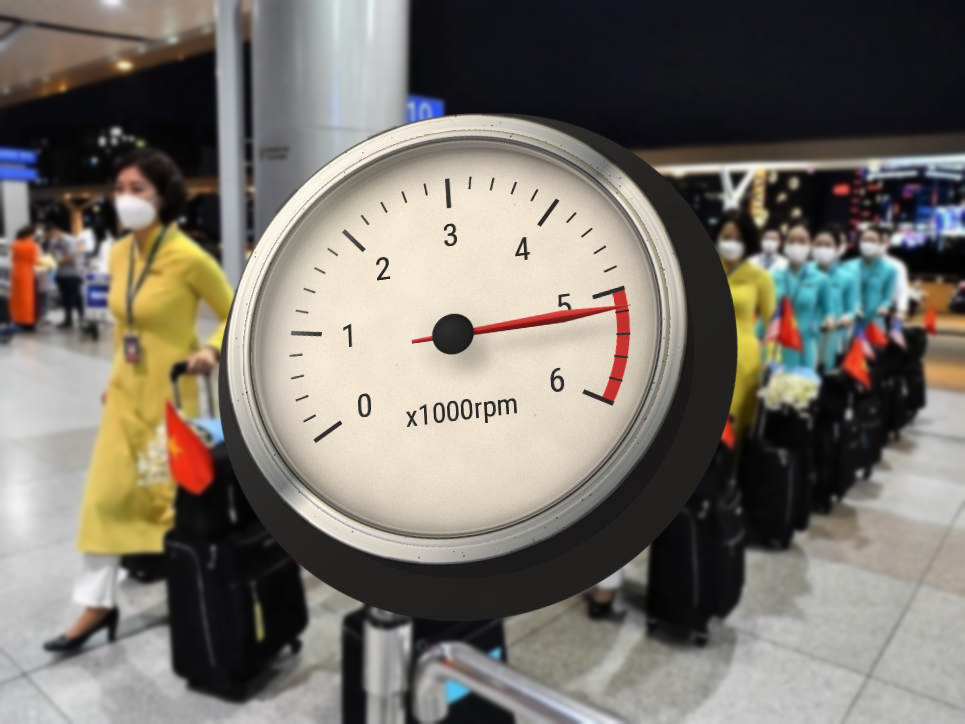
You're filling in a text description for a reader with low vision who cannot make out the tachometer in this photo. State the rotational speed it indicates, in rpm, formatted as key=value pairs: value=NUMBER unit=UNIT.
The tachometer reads value=5200 unit=rpm
